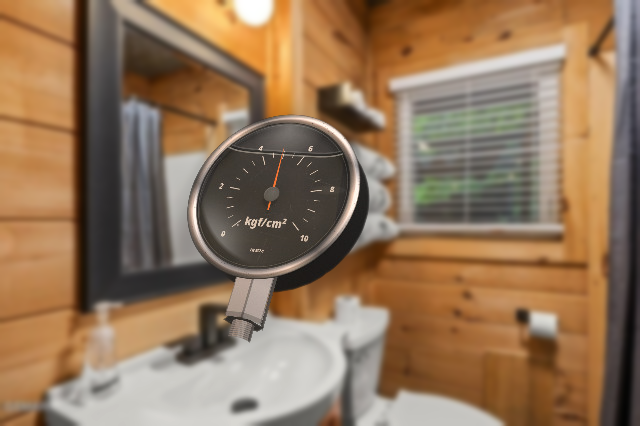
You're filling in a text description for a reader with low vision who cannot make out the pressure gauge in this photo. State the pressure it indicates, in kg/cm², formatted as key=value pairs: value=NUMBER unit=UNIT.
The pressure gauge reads value=5 unit=kg/cm²
